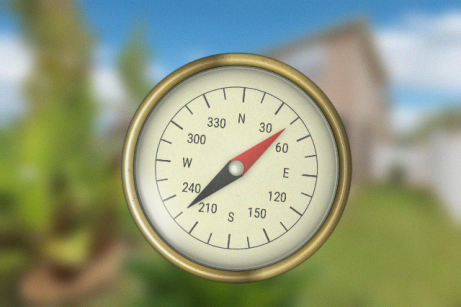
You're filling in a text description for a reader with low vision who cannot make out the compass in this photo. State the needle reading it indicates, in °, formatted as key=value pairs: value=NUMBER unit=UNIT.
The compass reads value=45 unit=°
